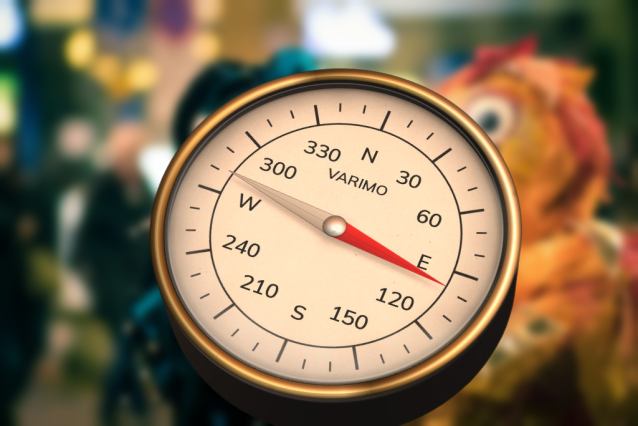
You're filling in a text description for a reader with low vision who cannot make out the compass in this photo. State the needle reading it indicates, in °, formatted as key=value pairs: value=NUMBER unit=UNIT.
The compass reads value=100 unit=°
